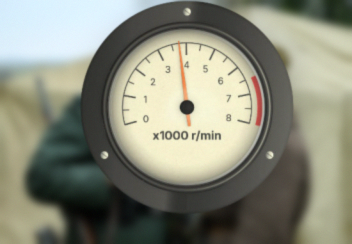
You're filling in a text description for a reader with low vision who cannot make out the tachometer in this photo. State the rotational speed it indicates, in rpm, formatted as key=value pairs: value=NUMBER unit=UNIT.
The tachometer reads value=3750 unit=rpm
